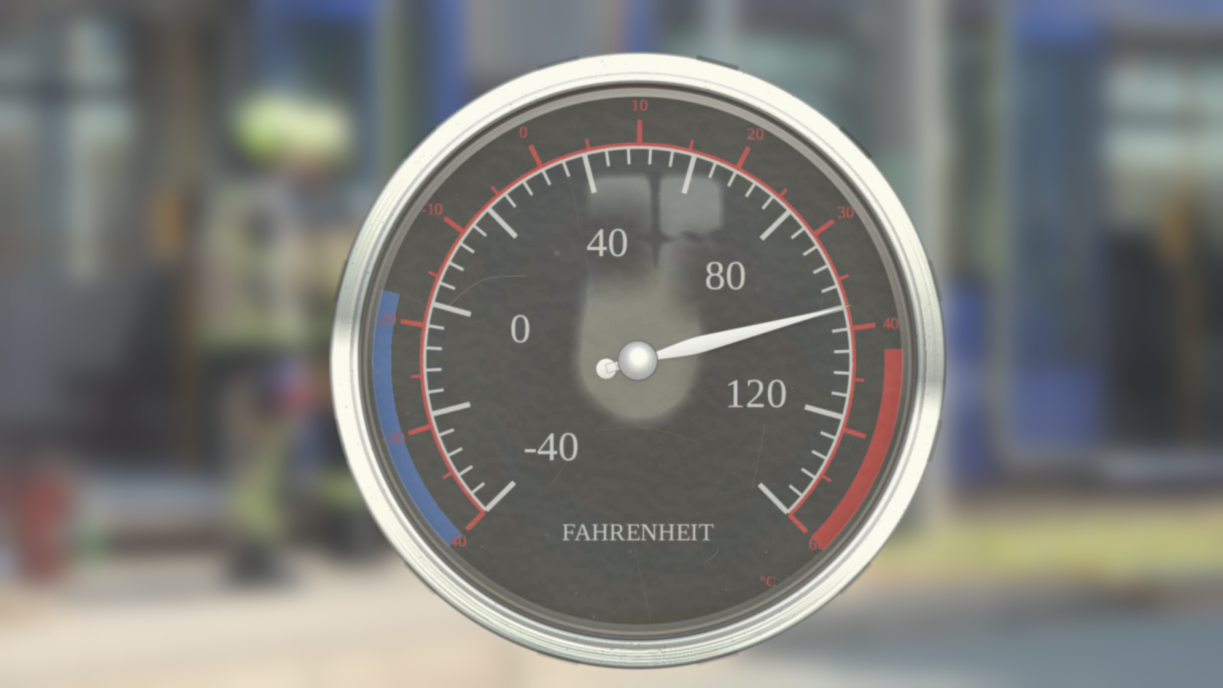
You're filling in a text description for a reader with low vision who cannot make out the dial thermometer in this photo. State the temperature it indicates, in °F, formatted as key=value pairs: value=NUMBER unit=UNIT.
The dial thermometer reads value=100 unit=°F
